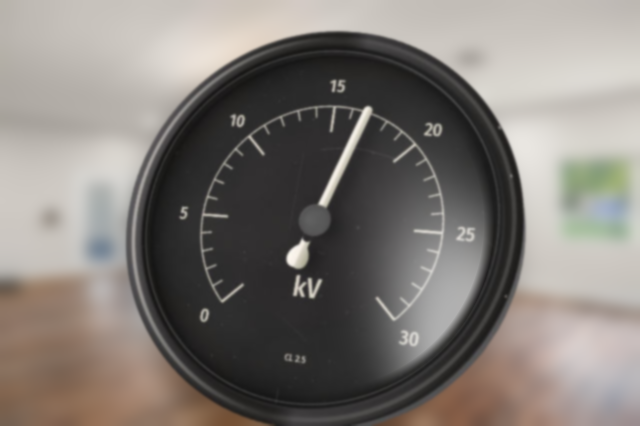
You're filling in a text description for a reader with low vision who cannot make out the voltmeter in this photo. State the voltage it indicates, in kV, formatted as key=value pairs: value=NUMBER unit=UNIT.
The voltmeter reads value=17 unit=kV
